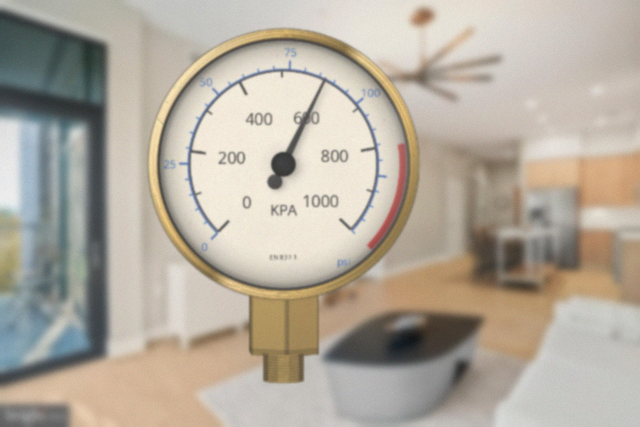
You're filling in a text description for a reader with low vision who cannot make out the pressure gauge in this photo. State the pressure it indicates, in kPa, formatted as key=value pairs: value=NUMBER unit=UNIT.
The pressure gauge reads value=600 unit=kPa
